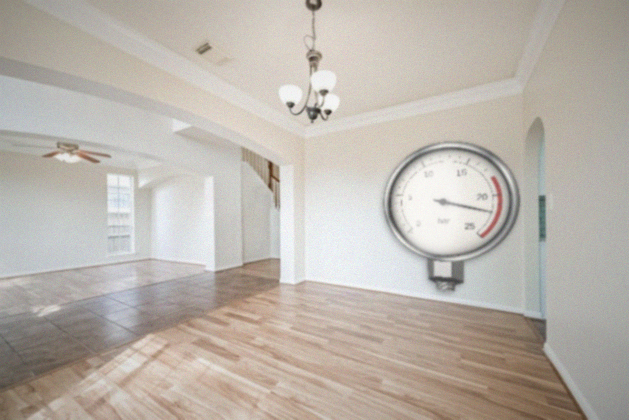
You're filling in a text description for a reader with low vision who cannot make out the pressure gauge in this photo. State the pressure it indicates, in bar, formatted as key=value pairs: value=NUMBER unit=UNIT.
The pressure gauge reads value=22 unit=bar
